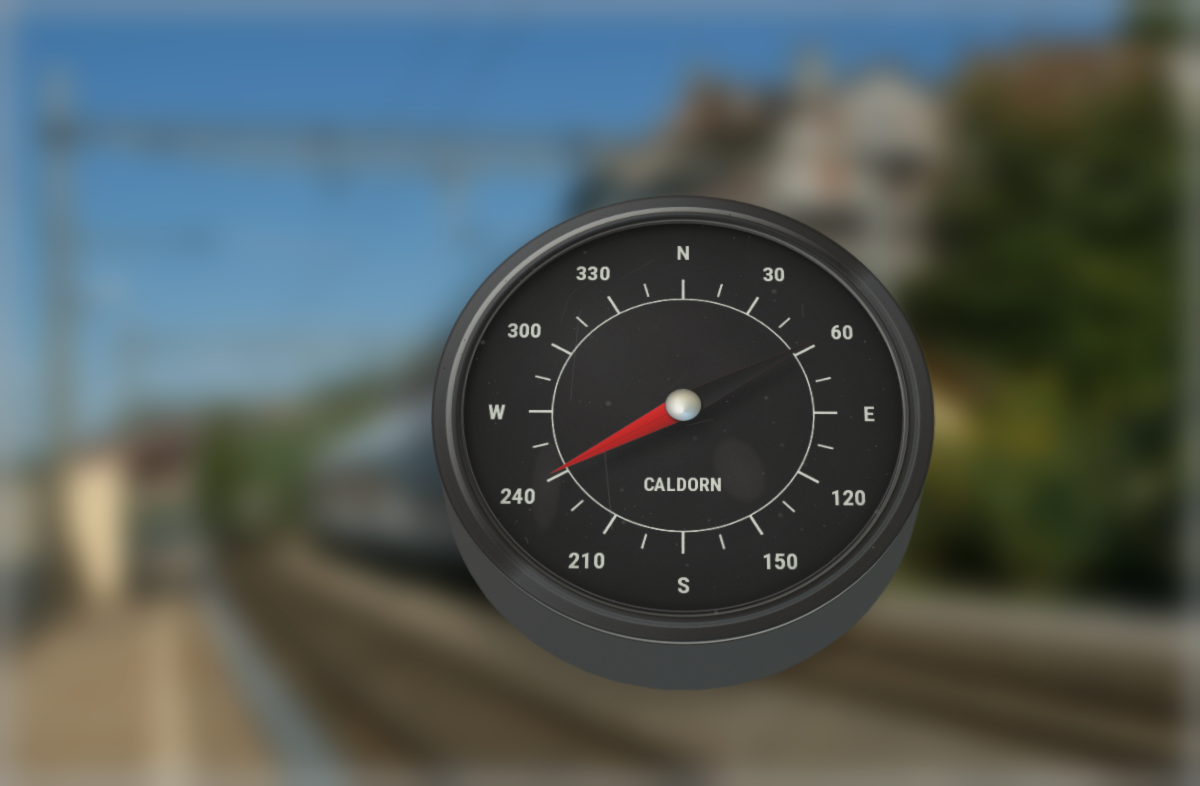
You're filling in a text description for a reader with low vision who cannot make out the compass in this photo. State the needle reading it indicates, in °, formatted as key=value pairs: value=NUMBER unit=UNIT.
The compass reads value=240 unit=°
